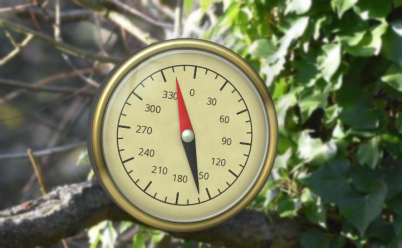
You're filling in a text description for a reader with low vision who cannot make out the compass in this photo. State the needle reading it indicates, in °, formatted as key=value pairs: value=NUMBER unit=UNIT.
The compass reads value=340 unit=°
